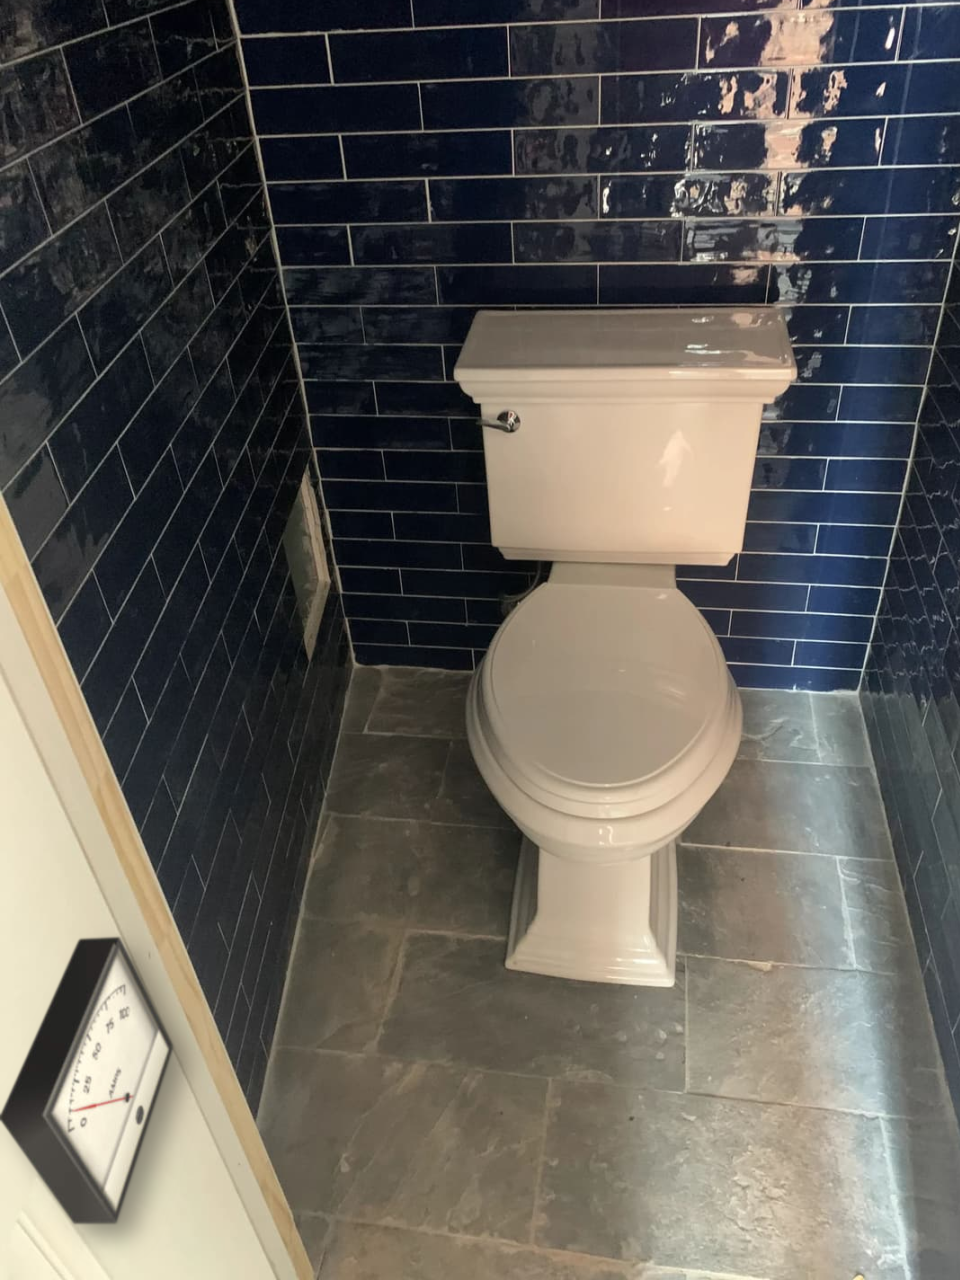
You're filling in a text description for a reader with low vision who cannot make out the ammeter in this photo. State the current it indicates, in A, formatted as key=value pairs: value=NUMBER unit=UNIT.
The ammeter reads value=10 unit=A
